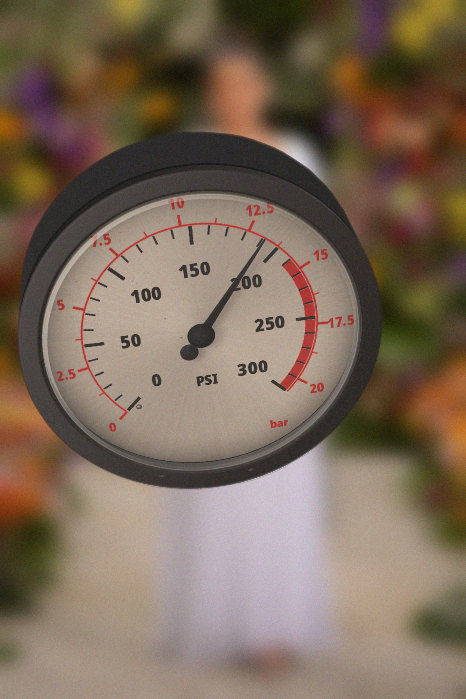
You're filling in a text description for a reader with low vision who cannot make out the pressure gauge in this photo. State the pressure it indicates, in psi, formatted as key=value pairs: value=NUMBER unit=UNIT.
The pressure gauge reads value=190 unit=psi
